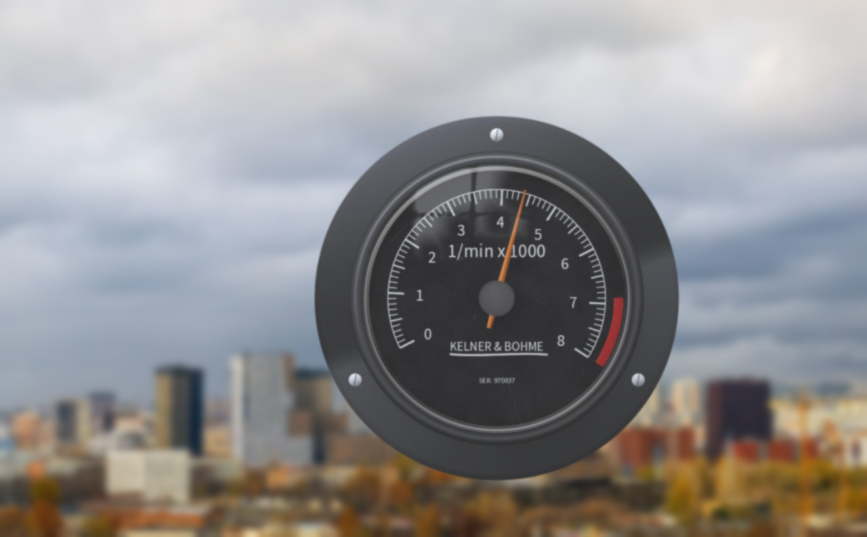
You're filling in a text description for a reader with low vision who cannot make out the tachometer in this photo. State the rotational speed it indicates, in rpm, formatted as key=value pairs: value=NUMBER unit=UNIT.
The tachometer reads value=4400 unit=rpm
